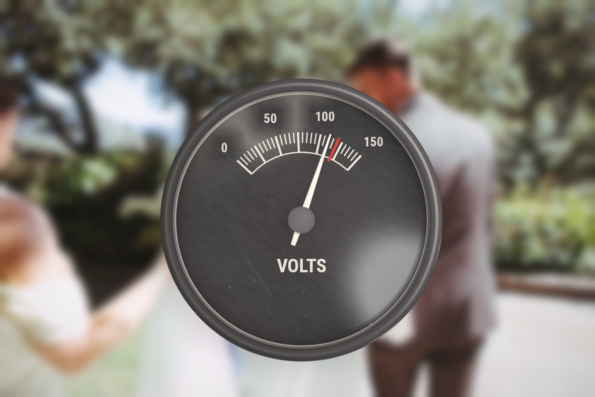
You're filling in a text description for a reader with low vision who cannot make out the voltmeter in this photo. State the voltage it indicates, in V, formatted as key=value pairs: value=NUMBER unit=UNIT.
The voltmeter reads value=110 unit=V
